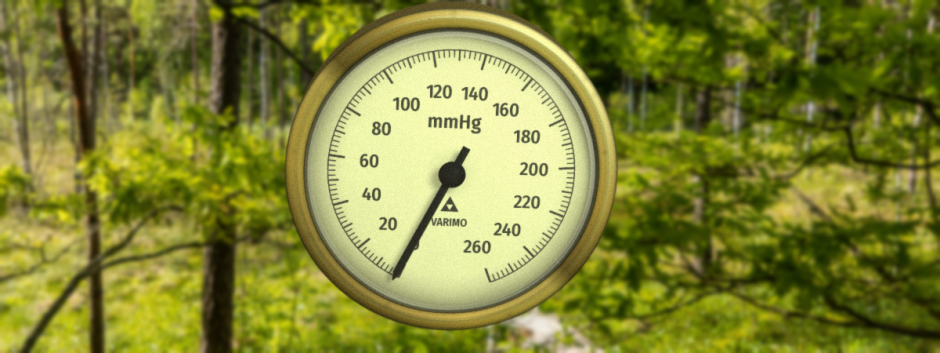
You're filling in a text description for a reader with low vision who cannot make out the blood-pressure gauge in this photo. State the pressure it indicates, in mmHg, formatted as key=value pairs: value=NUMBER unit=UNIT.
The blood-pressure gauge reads value=2 unit=mmHg
